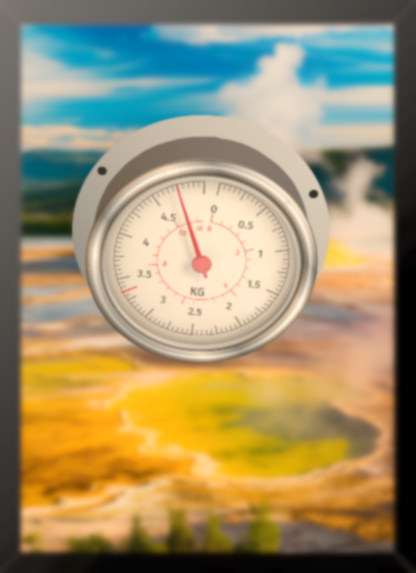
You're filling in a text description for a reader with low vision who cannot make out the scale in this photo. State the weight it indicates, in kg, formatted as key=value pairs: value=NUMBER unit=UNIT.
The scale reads value=4.75 unit=kg
